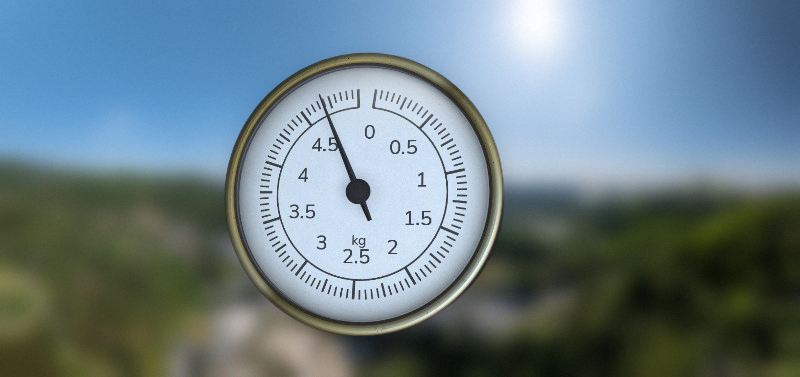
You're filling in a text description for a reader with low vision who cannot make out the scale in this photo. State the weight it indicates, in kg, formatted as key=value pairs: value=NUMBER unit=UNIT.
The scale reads value=4.7 unit=kg
